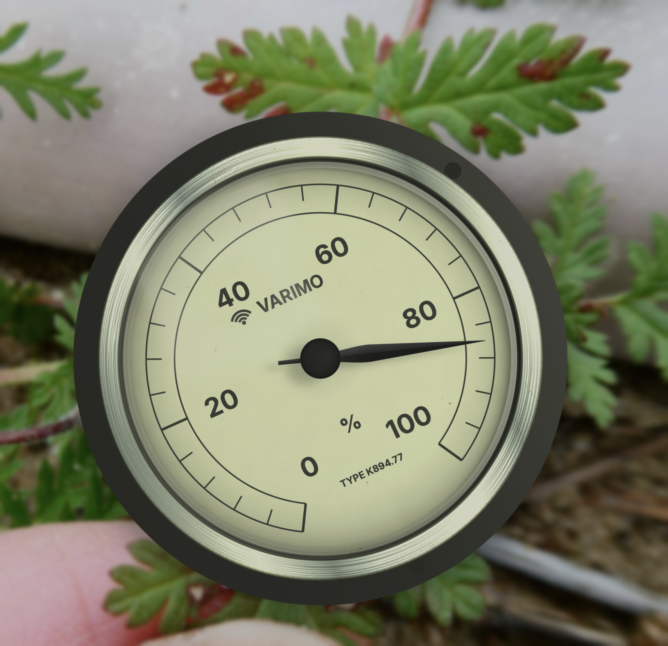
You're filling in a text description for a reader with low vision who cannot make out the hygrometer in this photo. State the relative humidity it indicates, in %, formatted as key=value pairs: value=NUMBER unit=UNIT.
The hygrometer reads value=86 unit=%
